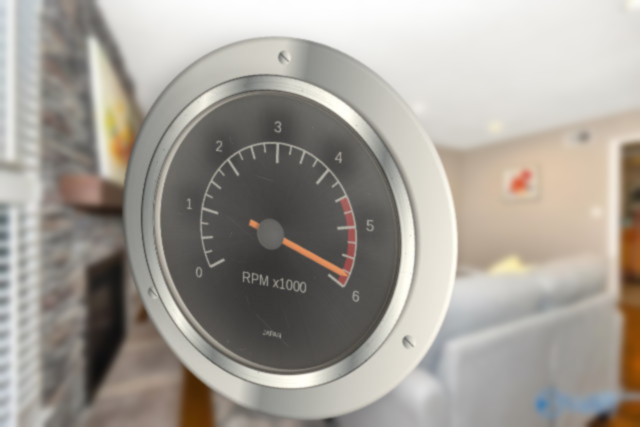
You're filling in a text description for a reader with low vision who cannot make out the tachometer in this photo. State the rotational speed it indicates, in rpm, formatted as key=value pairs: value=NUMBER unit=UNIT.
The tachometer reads value=5750 unit=rpm
